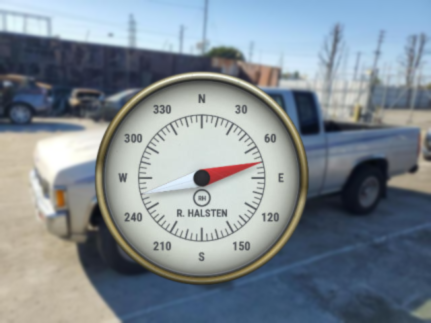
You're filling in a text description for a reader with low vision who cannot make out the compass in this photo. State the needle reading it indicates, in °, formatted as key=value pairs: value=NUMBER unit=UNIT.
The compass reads value=75 unit=°
